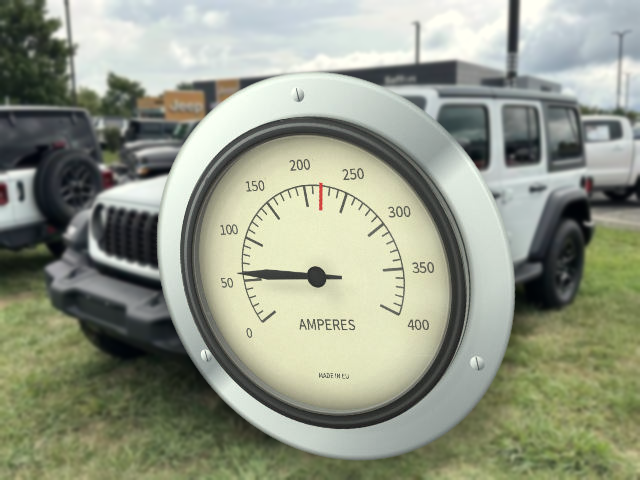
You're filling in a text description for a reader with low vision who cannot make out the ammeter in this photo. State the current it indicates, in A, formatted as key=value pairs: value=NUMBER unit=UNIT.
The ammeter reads value=60 unit=A
